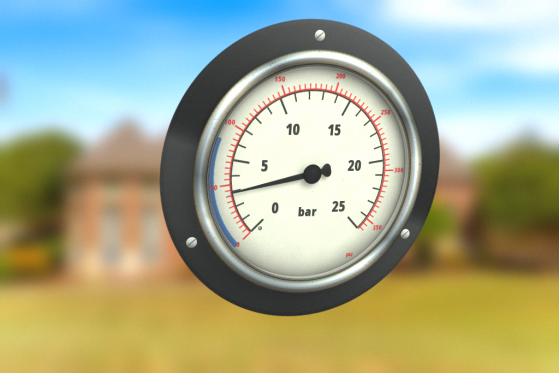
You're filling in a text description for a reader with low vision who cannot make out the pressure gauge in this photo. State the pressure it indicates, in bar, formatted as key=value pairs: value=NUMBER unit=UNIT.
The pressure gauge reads value=3 unit=bar
